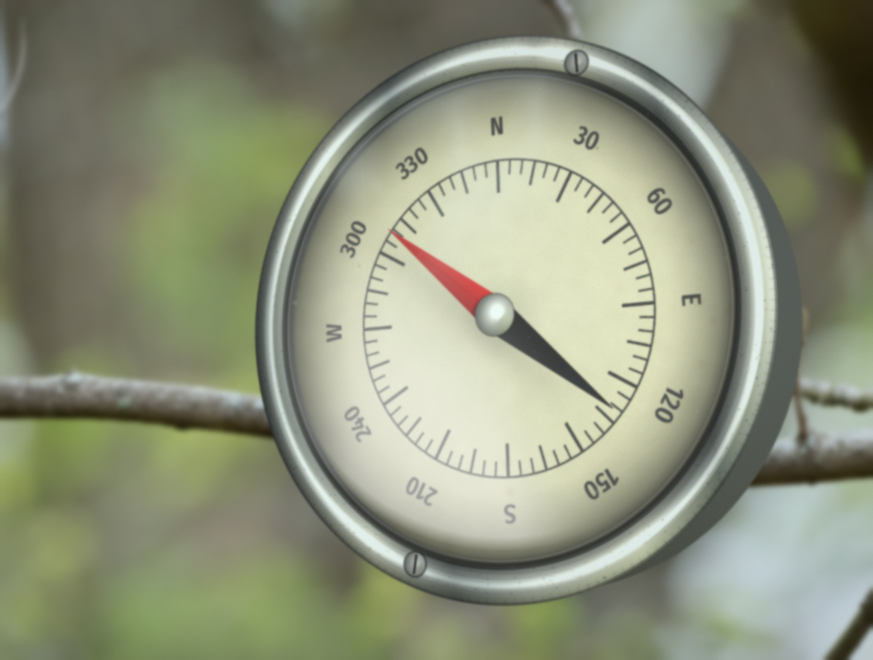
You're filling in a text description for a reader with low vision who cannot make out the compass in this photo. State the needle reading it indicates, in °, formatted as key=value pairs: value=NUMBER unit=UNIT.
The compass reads value=310 unit=°
